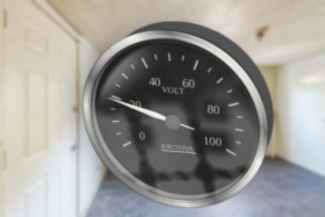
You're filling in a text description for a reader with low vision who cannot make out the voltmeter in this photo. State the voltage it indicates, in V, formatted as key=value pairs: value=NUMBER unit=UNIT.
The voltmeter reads value=20 unit=V
